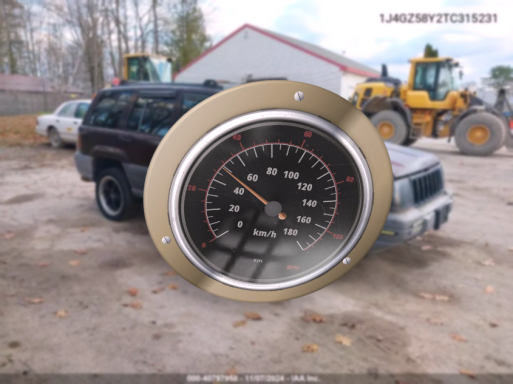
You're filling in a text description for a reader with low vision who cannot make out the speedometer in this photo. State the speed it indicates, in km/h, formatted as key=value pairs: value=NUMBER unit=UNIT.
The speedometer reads value=50 unit=km/h
